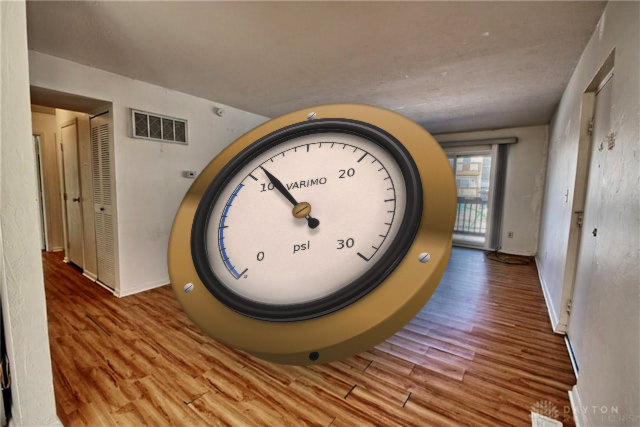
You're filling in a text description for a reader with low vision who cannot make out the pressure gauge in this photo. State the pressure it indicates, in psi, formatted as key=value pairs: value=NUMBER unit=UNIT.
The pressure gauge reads value=11 unit=psi
